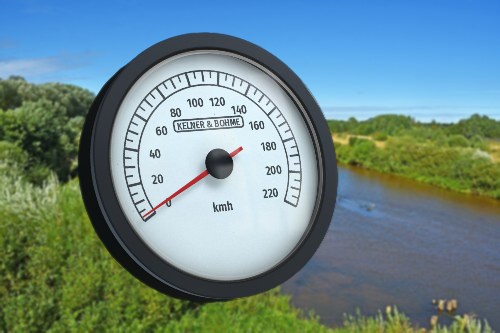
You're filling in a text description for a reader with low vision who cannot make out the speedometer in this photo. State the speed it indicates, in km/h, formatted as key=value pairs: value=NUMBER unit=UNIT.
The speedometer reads value=2.5 unit=km/h
